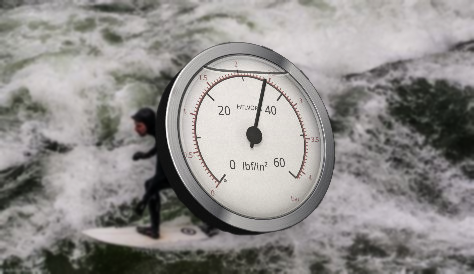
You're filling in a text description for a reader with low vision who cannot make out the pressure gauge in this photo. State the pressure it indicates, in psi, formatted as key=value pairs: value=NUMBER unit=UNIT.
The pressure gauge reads value=35 unit=psi
